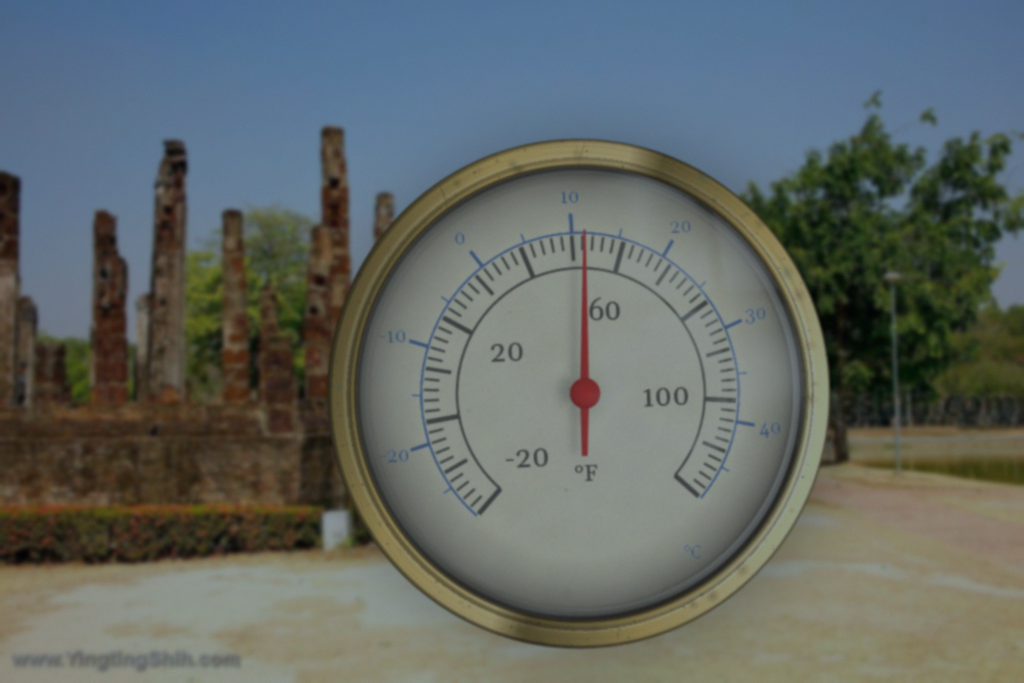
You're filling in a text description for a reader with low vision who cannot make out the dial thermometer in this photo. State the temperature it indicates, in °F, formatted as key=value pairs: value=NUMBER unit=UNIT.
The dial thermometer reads value=52 unit=°F
